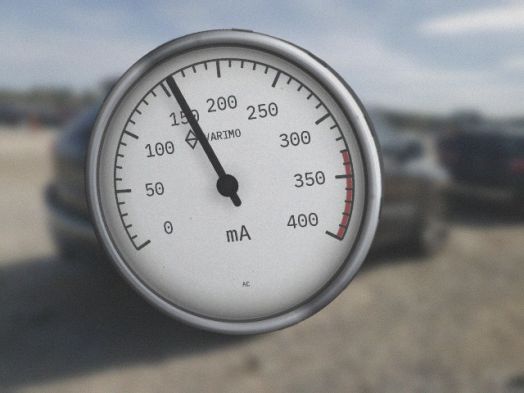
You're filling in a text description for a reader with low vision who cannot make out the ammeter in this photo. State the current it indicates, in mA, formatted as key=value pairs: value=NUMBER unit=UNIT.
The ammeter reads value=160 unit=mA
